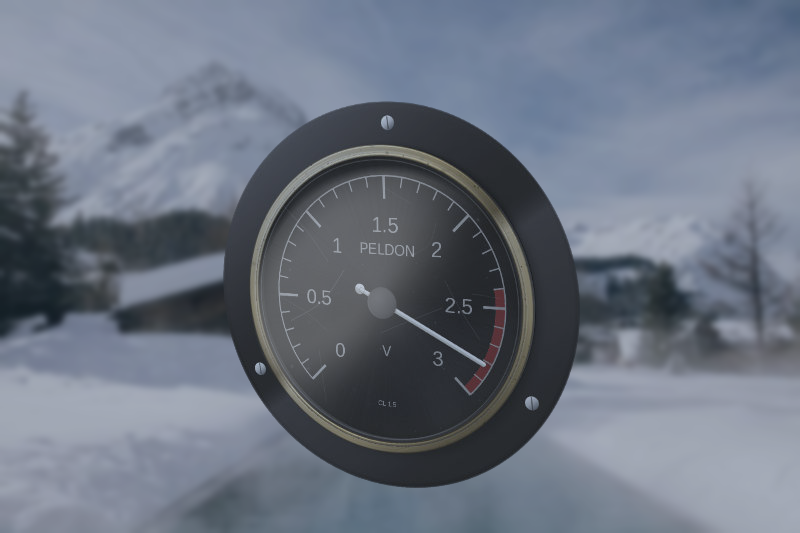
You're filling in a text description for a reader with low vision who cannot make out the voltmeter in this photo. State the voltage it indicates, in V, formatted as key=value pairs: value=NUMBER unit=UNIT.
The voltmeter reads value=2.8 unit=V
